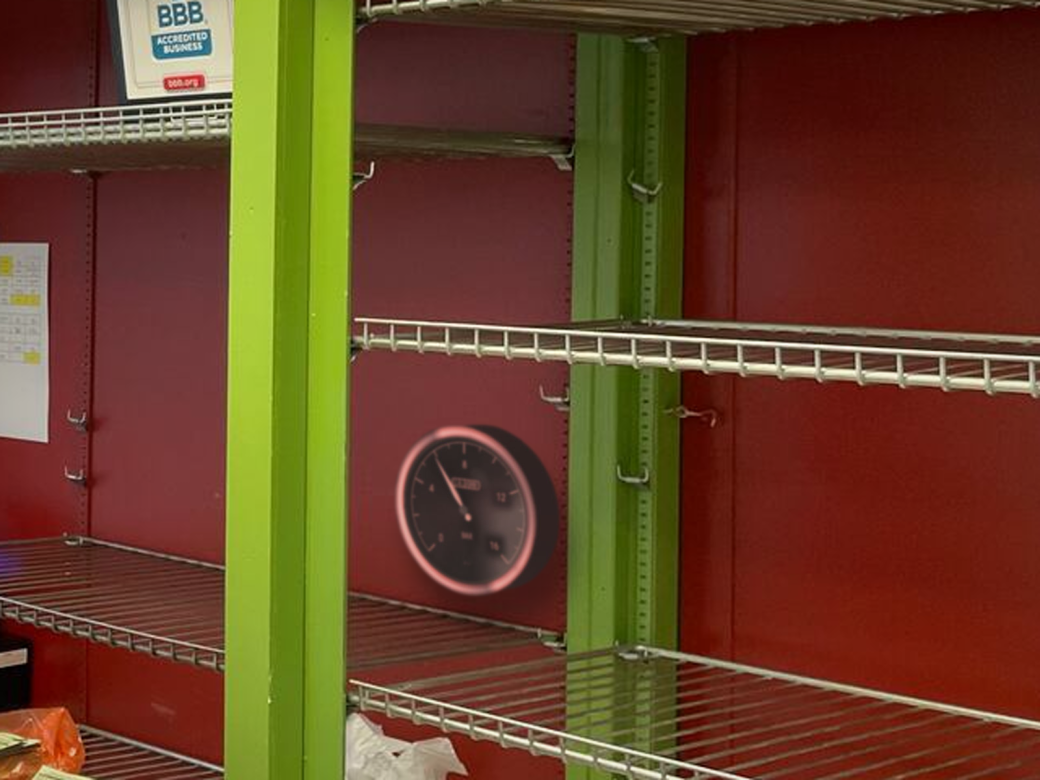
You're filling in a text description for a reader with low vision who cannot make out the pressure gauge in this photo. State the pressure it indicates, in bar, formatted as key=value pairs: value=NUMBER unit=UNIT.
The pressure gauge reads value=6 unit=bar
